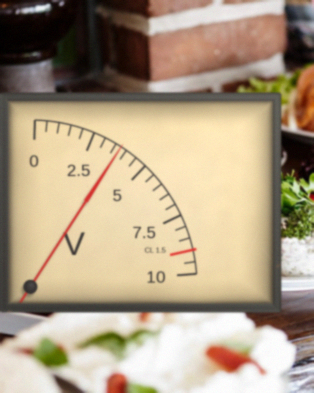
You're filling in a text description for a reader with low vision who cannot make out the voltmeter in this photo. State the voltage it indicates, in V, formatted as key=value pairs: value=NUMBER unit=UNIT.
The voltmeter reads value=3.75 unit=V
